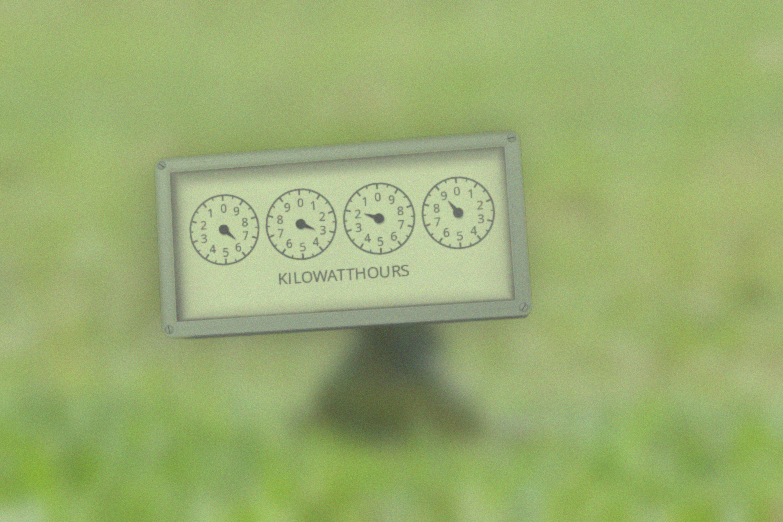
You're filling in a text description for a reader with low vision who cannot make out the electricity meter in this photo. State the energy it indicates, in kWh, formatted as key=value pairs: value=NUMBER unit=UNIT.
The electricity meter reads value=6319 unit=kWh
